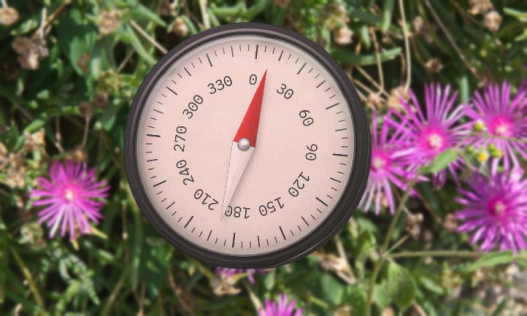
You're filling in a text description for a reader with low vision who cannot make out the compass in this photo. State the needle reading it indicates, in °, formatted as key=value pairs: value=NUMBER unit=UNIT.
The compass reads value=10 unit=°
